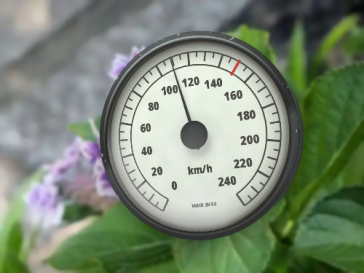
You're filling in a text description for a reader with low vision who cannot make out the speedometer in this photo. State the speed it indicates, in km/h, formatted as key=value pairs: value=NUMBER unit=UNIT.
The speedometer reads value=110 unit=km/h
